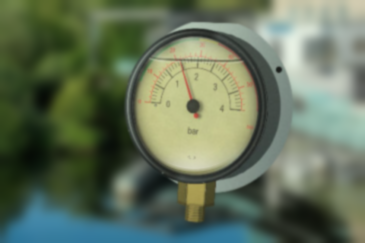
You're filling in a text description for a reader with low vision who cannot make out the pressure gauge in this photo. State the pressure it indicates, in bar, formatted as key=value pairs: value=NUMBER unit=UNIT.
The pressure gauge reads value=1.5 unit=bar
